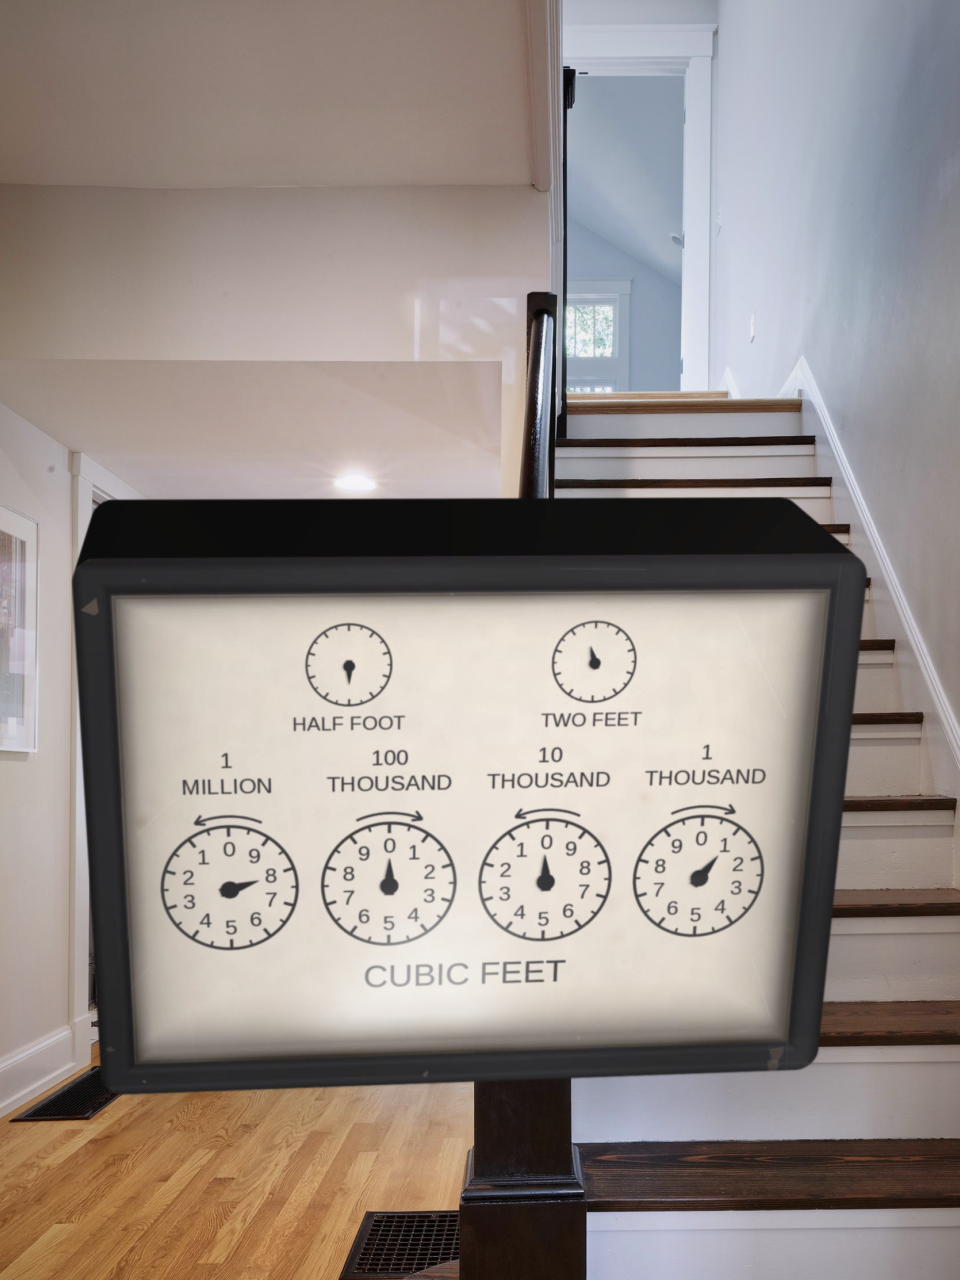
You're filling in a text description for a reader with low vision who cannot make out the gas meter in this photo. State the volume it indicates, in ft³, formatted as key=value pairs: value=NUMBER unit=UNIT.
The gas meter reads value=800100 unit=ft³
